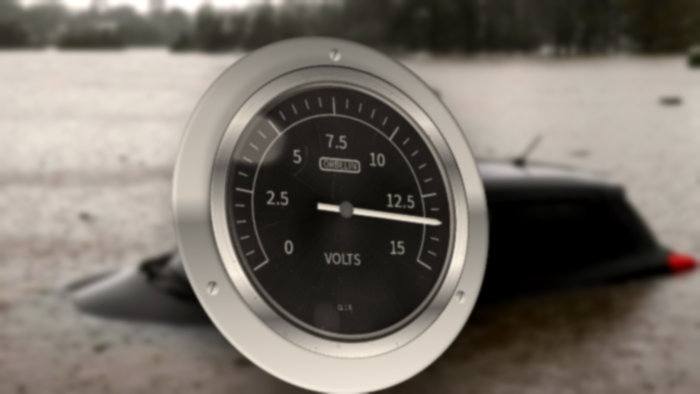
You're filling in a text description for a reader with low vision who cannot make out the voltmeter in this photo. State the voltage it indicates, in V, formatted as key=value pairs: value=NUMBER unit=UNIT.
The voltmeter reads value=13.5 unit=V
